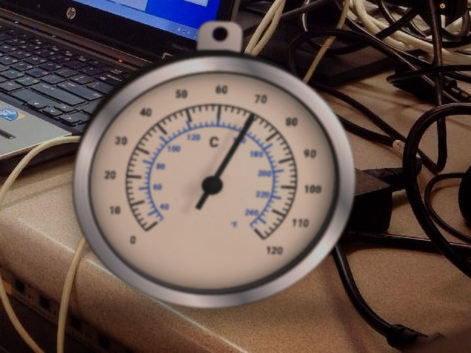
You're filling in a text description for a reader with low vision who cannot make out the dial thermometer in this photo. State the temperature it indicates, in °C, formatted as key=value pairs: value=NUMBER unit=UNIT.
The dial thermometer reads value=70 unit=°C
